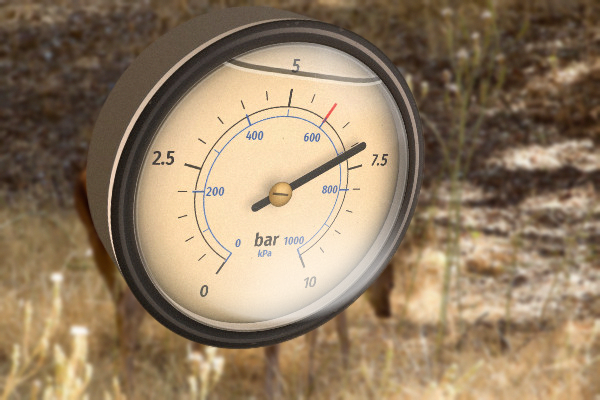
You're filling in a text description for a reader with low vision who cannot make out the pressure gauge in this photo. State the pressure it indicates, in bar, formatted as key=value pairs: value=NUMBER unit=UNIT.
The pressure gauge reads value=7 unit=bar
